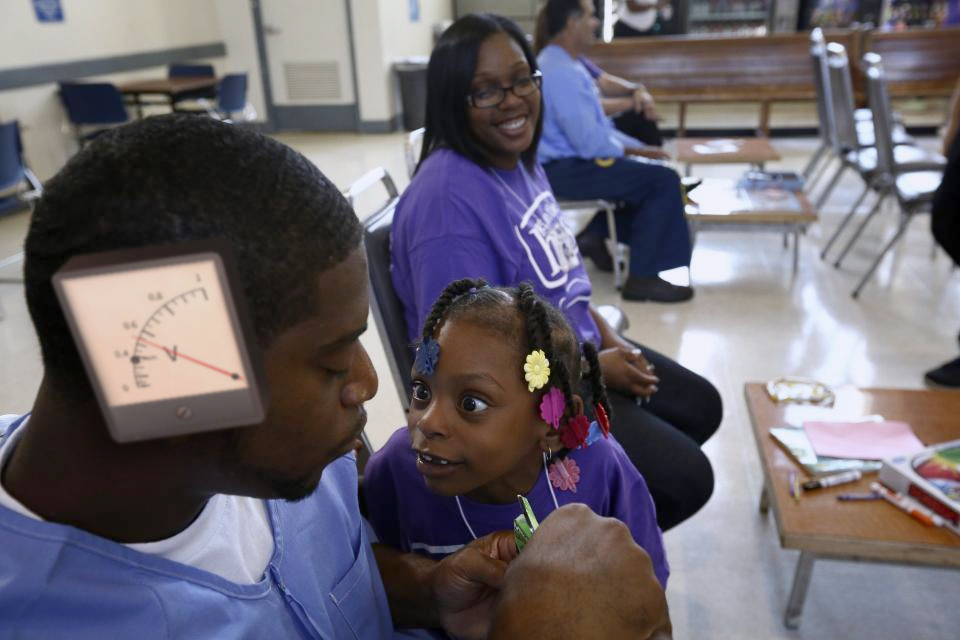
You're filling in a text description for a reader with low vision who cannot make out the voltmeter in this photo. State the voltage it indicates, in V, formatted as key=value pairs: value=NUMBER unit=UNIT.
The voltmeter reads value=0.55 unit=V
